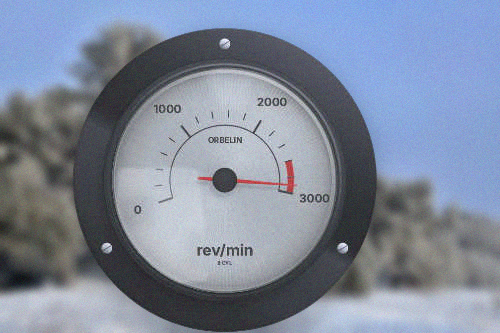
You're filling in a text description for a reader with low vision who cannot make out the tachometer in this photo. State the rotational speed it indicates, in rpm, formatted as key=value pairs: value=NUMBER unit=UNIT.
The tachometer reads value=2900 unit=rpm
